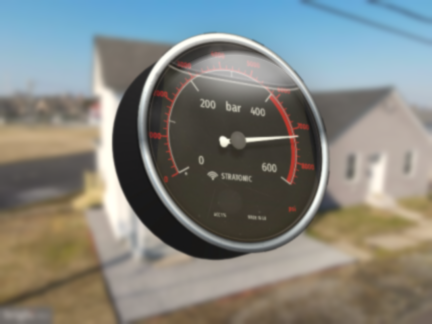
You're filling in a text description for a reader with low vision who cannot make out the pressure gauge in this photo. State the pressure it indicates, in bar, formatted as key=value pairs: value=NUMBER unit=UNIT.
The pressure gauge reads value=500 unit=bar
